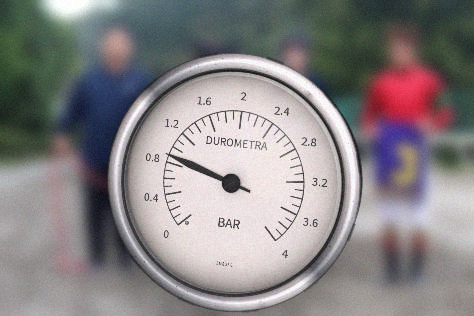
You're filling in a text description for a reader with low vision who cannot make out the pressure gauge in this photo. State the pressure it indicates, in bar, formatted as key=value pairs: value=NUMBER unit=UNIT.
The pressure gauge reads value=0.9 unit=bar
